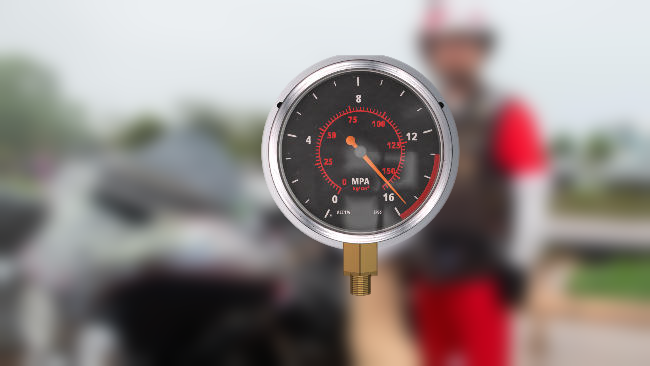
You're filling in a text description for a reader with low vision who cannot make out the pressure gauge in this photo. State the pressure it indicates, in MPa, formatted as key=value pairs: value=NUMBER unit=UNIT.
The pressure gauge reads value=15.5 unit=MPa
